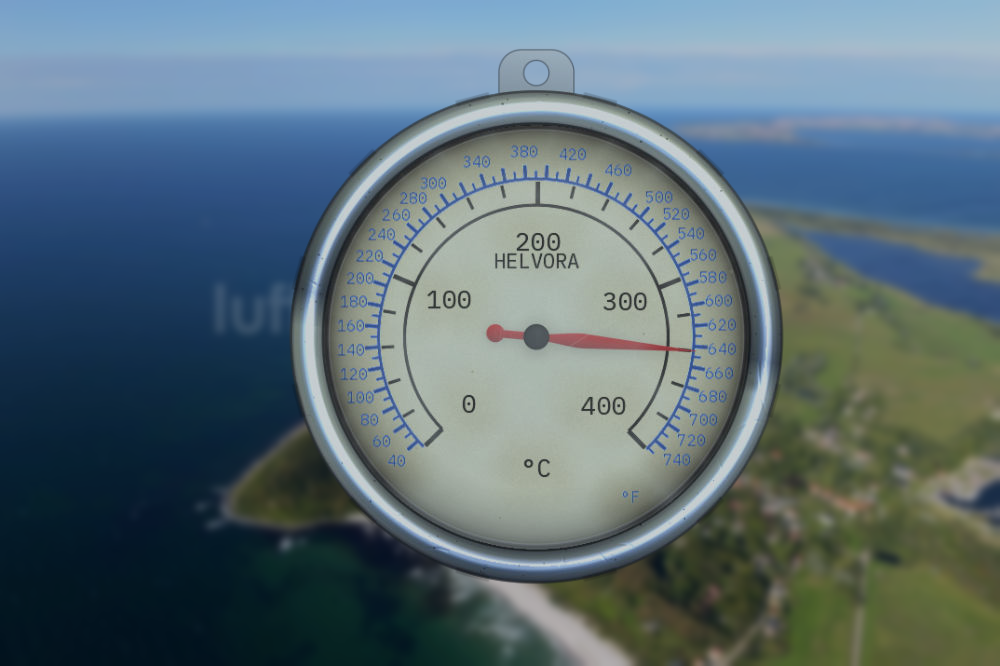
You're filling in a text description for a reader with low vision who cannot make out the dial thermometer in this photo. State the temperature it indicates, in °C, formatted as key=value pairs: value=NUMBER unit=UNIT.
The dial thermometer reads value=340 unit=°C
